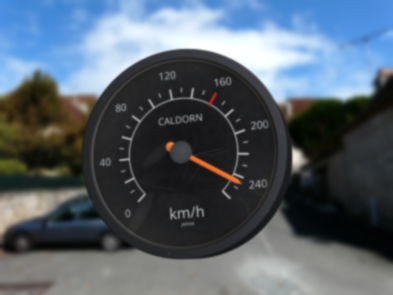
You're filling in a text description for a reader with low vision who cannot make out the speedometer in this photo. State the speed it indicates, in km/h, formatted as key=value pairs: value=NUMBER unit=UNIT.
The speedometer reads value=245 unit=km/h
